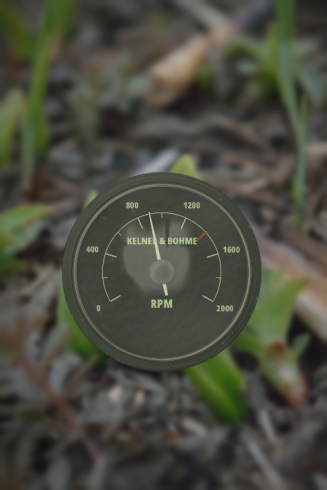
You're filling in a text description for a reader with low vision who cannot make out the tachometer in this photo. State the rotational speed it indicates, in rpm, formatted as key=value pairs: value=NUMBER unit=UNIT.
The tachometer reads value=900 unit=rpm
